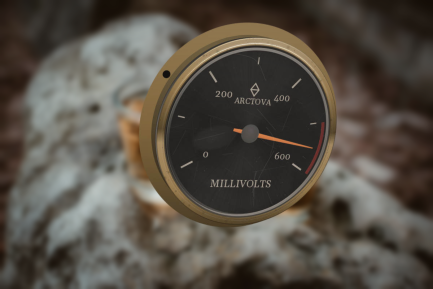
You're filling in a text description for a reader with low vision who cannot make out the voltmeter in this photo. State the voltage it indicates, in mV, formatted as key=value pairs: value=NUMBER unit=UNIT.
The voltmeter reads value=550 unit=mV
